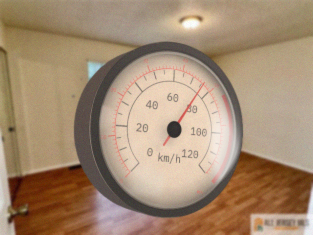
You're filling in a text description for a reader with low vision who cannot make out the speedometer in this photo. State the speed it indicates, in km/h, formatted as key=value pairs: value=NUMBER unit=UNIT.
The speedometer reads value=75 unit=km/h
